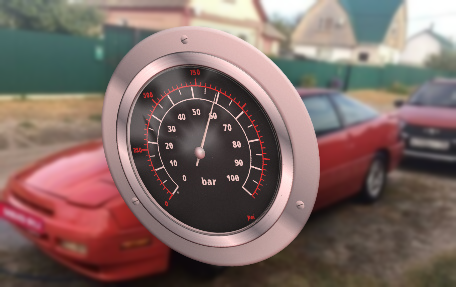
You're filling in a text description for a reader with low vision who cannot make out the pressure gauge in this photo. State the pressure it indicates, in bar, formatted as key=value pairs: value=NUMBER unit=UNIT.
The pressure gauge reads value=60 unit=bar
